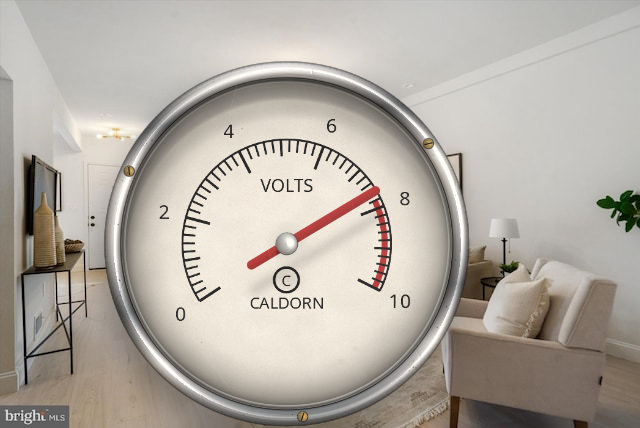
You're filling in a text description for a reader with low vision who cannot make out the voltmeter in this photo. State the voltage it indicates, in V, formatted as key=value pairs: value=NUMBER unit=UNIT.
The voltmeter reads value=7.6 unit=V
